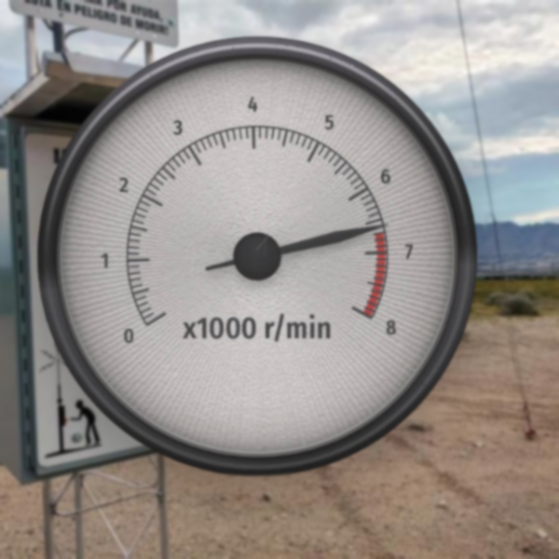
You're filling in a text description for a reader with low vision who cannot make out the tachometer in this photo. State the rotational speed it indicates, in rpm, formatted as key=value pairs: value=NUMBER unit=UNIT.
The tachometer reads value=6600 unit=rpm
